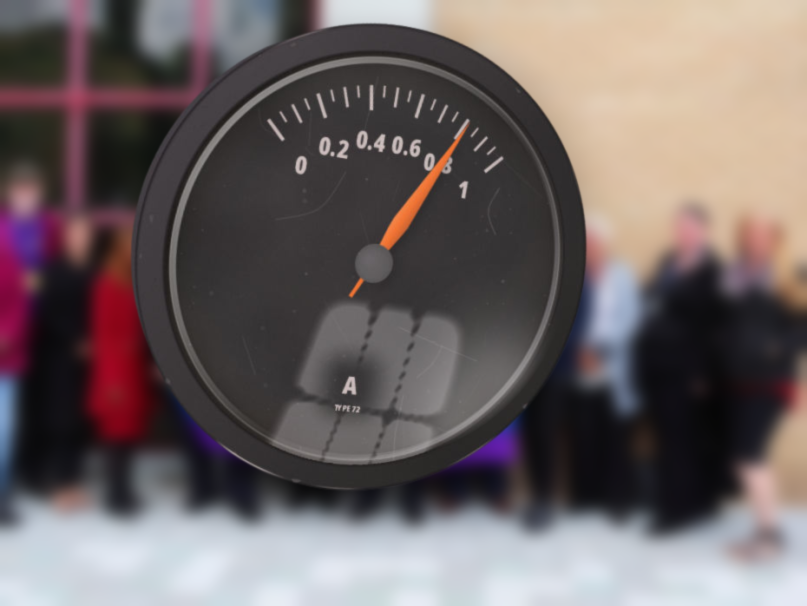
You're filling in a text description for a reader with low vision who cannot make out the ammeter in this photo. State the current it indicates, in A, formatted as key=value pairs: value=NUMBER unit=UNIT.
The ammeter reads value=0.8 unit=A
